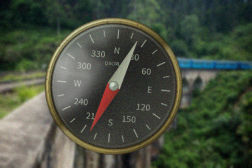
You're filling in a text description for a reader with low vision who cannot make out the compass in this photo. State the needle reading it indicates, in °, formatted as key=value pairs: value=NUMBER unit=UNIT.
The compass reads value=202.5 unit=°
